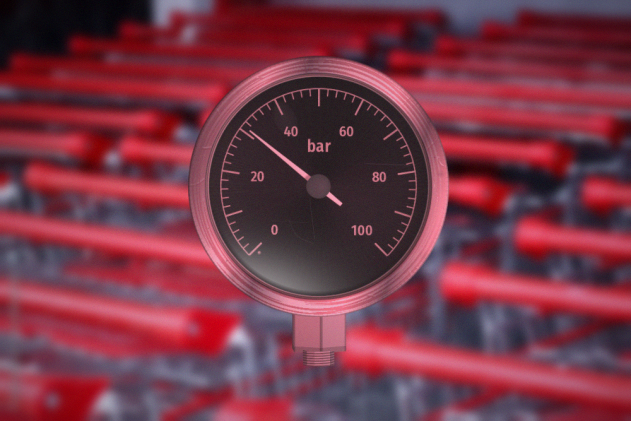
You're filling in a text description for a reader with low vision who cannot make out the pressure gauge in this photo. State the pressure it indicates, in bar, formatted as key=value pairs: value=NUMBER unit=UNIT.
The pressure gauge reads value=31 unit=bar
